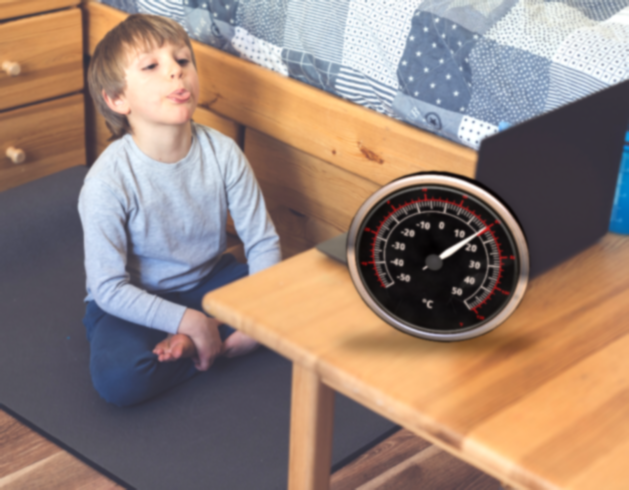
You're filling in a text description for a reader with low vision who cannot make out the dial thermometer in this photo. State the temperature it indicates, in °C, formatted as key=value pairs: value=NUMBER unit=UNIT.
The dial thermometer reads value=15 unit=°C
